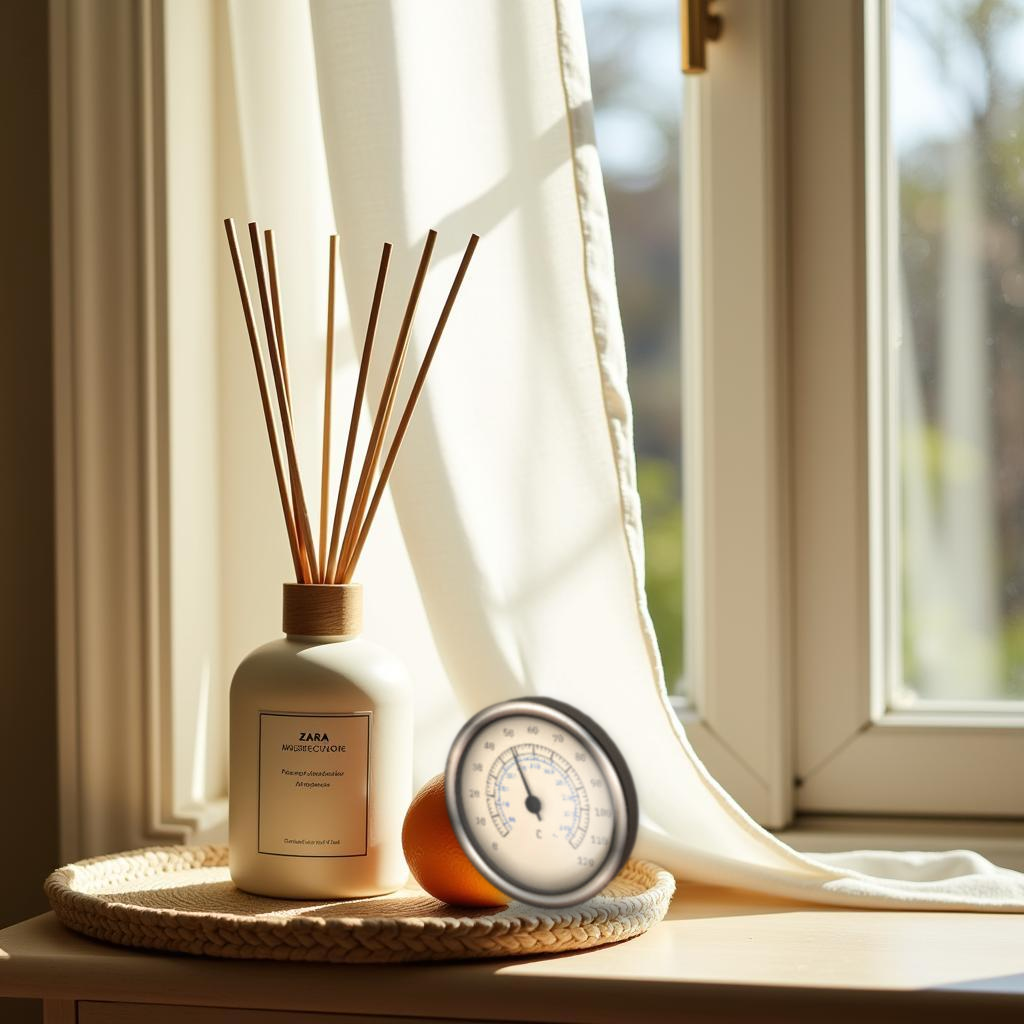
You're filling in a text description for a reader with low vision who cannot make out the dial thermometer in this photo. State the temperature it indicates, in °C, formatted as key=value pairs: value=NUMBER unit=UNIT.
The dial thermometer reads value=50 unit=°C
